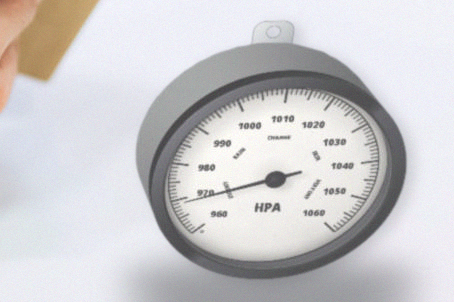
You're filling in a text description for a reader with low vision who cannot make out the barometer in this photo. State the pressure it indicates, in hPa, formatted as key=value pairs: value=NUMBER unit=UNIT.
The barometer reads value=970 unit=hPa
